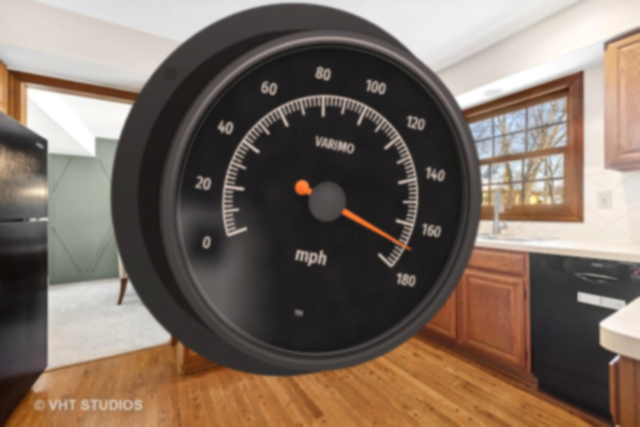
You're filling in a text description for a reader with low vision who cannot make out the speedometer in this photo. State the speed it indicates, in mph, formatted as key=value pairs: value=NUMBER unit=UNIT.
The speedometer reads value=170 unit=mph
